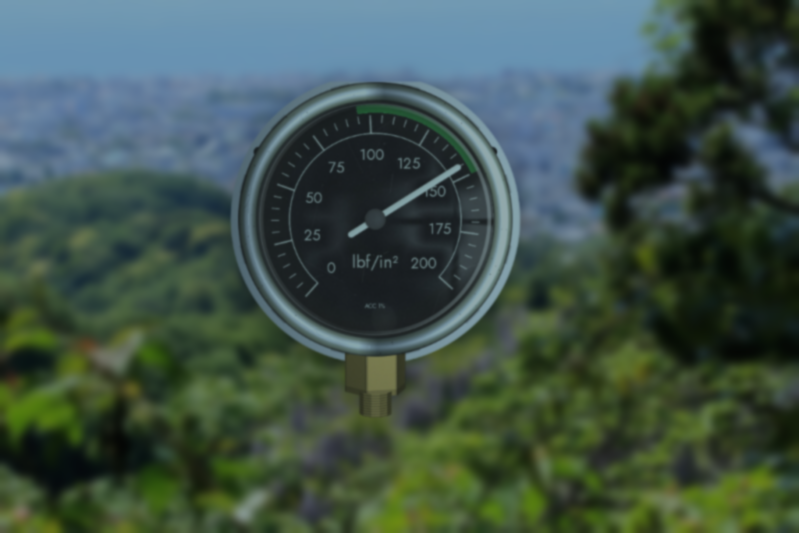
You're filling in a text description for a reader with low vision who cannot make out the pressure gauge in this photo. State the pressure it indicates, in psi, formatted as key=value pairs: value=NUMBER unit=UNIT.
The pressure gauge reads value=145 unit=psi
